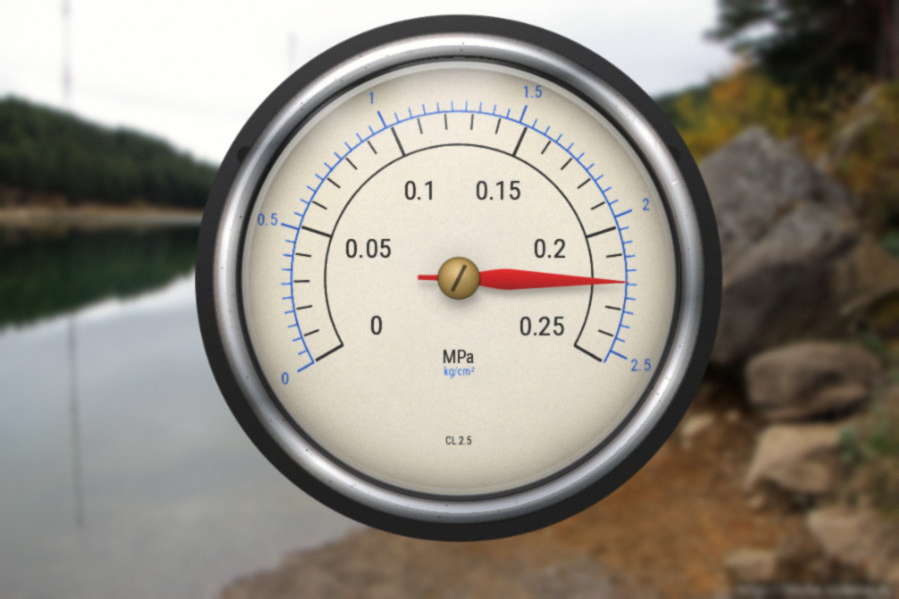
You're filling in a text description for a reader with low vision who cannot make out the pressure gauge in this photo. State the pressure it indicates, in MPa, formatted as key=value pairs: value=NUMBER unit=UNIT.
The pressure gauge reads value=0.22 unit=MPa
